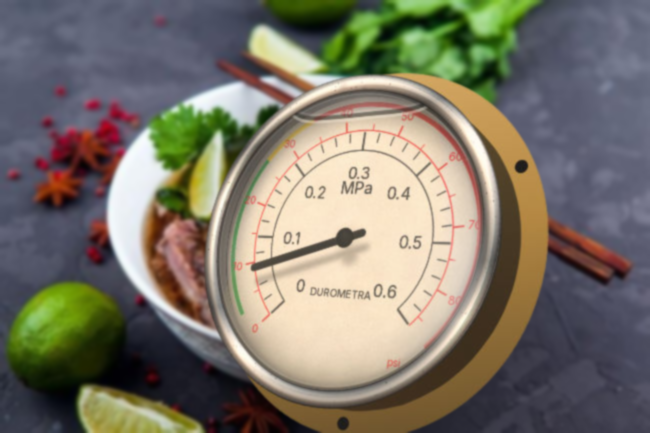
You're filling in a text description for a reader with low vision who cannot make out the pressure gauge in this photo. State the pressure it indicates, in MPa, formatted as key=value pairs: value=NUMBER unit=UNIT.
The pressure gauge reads value=0.06 unit=MPa
